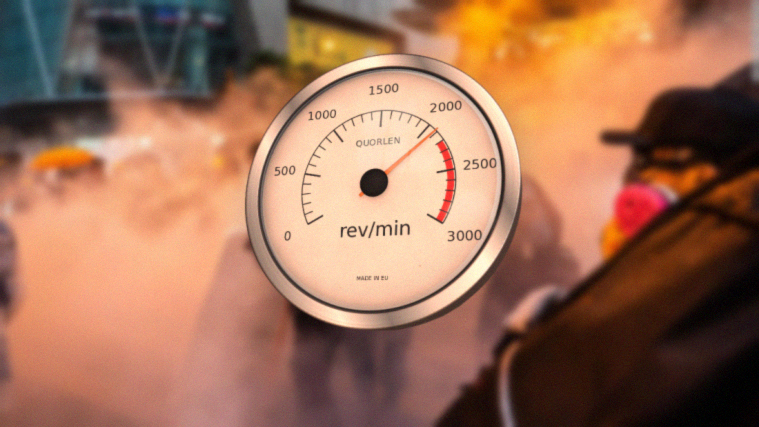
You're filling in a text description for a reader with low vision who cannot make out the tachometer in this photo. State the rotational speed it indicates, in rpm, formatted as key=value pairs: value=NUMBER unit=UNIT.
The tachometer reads value=2100 unit=rpm
